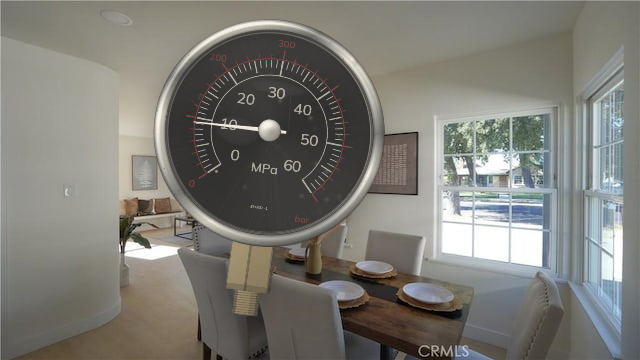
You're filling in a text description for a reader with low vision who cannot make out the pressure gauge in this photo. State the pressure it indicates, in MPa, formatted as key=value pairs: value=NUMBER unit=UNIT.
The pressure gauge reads value=9 unit=MPa
